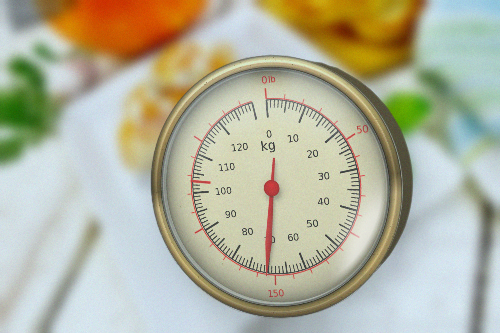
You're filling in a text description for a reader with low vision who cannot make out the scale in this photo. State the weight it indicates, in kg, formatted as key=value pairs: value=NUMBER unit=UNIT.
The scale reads value=70 unit=kg
